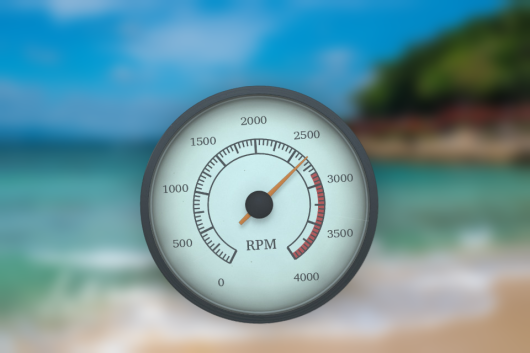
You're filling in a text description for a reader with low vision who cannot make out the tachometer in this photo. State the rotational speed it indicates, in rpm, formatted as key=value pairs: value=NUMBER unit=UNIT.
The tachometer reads value=2650 unit=rpm
